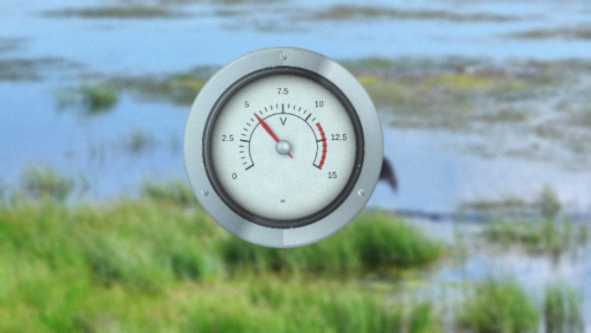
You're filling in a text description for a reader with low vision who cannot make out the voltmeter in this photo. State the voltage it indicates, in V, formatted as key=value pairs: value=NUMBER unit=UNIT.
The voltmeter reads value=5 unit=V
